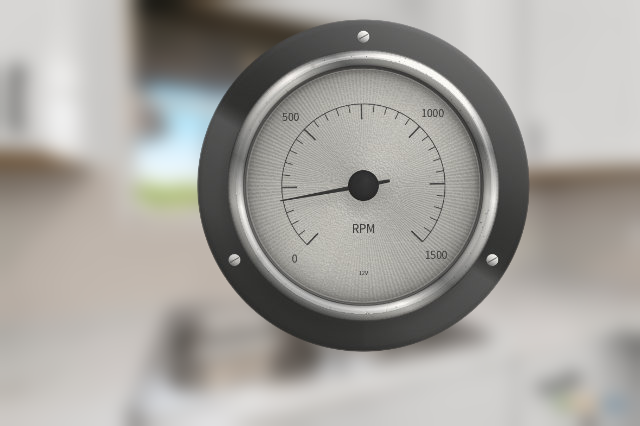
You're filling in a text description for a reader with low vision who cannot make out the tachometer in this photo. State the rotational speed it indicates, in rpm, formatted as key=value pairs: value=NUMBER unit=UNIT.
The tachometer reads value=200 unit=rpm
